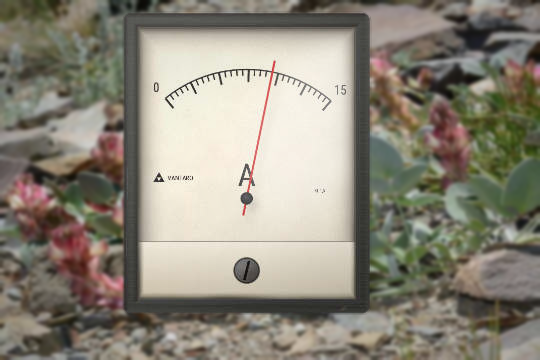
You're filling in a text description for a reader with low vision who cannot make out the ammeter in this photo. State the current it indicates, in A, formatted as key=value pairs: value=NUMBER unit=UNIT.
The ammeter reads value=9.5 unit=A
